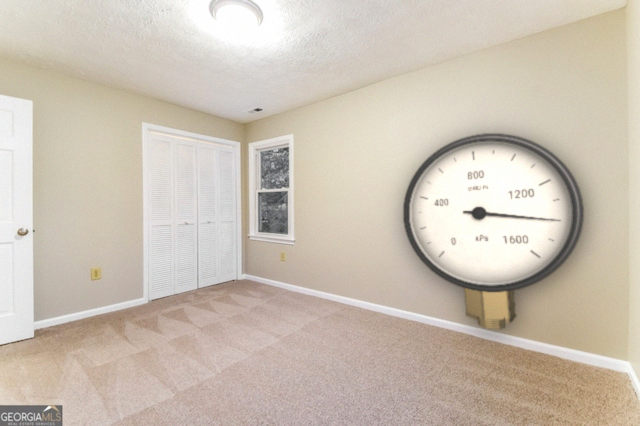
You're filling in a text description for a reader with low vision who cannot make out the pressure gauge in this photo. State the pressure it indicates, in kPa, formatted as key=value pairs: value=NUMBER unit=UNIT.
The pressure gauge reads value=1400 unit=kPa
